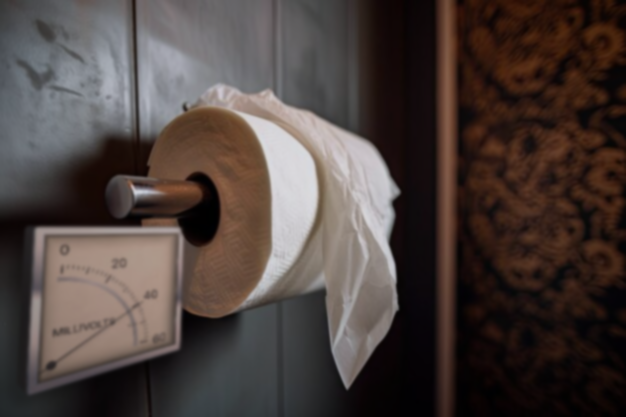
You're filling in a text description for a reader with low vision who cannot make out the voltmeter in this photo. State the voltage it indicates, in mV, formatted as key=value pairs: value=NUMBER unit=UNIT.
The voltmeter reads value=40 unit=mV
